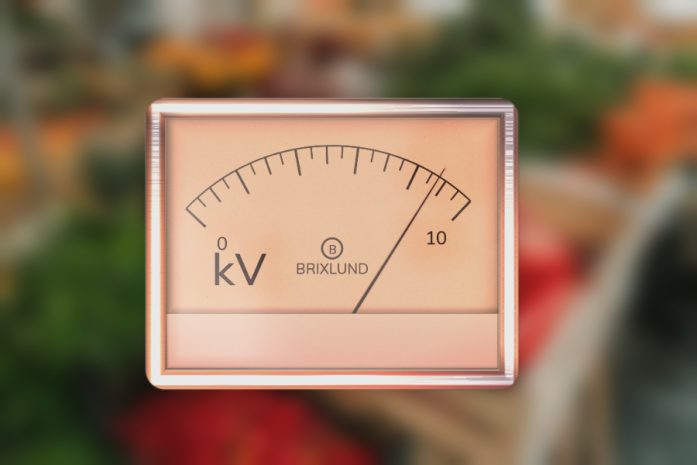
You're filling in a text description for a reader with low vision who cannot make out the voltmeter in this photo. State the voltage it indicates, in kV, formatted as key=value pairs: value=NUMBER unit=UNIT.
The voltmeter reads value=8.75 unit=kV
